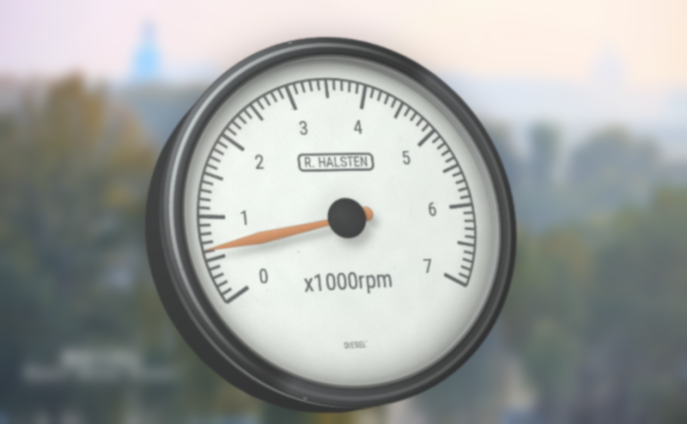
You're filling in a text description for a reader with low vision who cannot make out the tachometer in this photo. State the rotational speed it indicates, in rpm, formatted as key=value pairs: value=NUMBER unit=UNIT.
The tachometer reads value=600 unit=rpm
